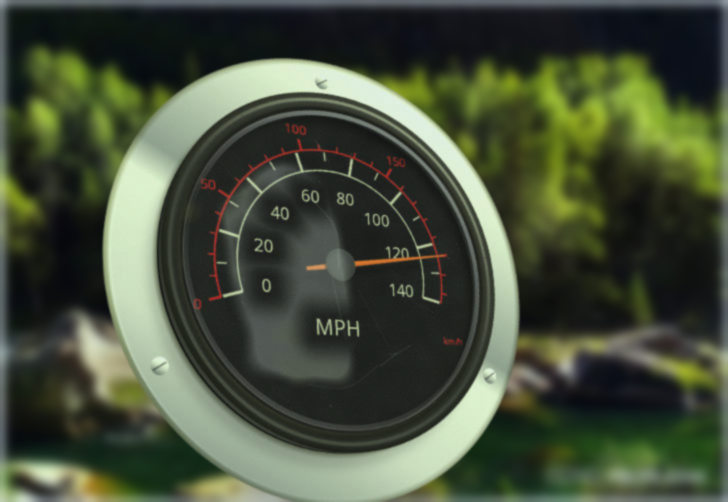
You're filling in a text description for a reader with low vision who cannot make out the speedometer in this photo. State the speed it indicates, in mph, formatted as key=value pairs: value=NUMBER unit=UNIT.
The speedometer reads value=125 unit=mph
